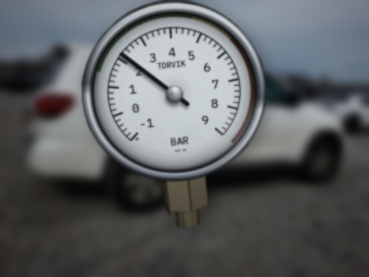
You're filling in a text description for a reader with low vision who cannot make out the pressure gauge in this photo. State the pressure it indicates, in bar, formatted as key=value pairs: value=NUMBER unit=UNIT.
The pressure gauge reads value=2.2 unit=bar
